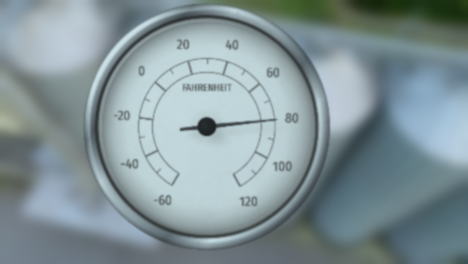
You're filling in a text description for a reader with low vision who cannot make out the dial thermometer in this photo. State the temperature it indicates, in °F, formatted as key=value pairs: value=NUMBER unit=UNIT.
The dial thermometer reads value=80 unit=°F
